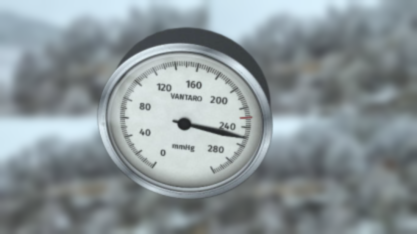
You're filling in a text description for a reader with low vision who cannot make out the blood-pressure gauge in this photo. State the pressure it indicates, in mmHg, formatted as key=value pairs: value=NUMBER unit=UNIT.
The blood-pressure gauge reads value=250 unit=mmHg
